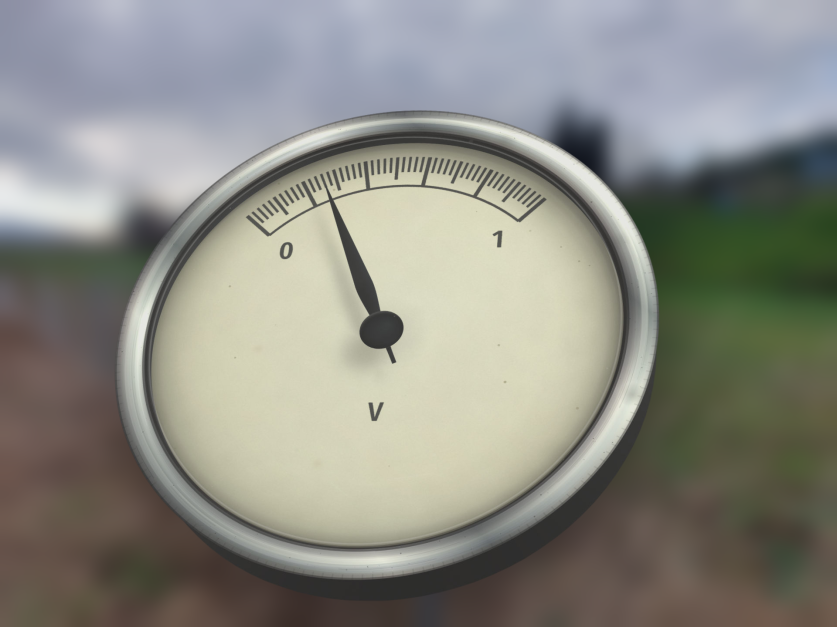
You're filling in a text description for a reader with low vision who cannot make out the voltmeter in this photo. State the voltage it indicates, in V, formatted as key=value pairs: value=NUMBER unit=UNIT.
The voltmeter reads value=0.26 unit=V
